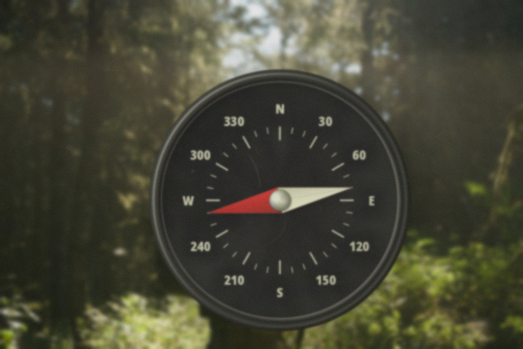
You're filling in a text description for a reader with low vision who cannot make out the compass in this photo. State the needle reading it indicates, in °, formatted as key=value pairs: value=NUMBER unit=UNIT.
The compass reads value=260 unit=°
